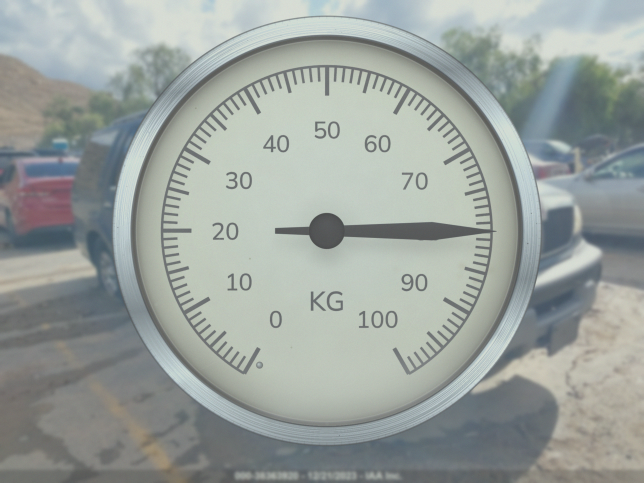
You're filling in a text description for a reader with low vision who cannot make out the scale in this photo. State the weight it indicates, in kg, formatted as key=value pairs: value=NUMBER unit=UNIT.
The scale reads value=80 unit=kg
